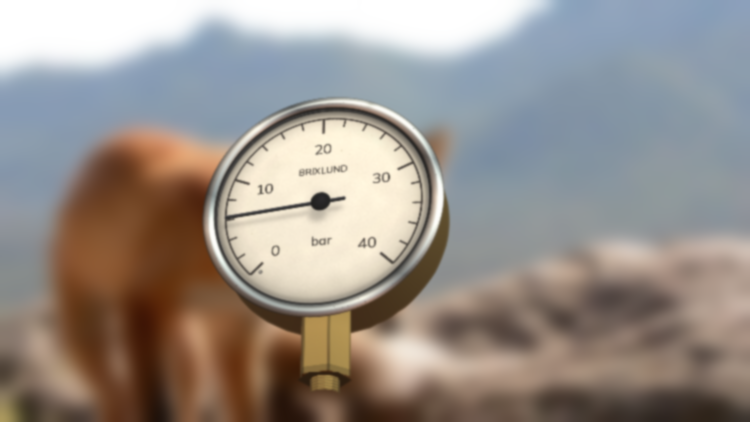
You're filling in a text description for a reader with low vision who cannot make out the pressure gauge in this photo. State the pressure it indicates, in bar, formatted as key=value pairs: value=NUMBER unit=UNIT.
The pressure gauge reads value=6 unit=bar
